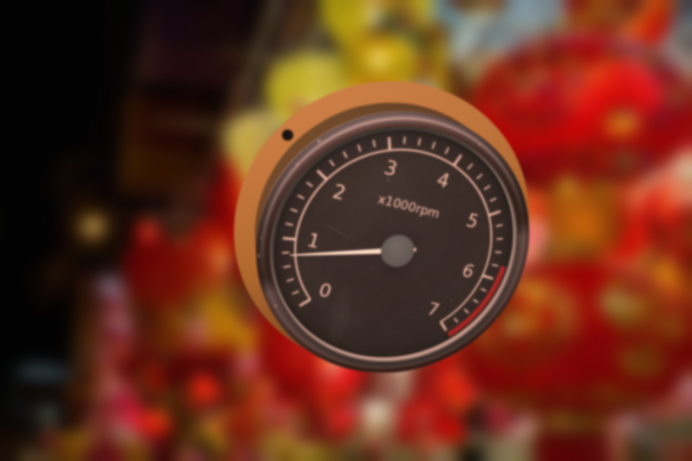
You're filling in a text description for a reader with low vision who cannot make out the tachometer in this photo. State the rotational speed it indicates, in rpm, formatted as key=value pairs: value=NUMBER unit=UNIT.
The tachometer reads value=800 unit=rpm
